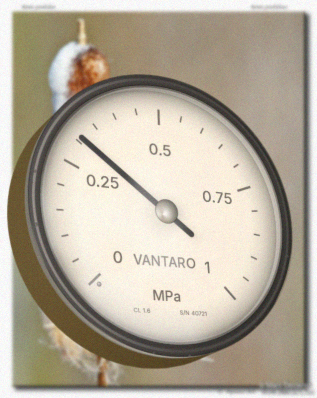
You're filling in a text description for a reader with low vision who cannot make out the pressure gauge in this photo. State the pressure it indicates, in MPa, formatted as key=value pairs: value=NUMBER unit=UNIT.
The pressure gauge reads value=0.3 unit=MPa
